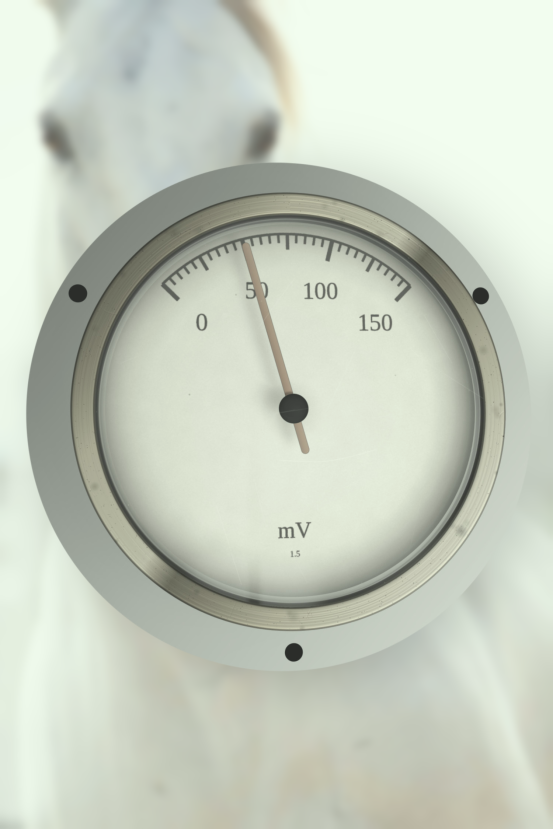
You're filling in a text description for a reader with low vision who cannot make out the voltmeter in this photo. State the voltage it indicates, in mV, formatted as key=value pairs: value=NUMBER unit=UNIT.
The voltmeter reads value=50 unit=mV
